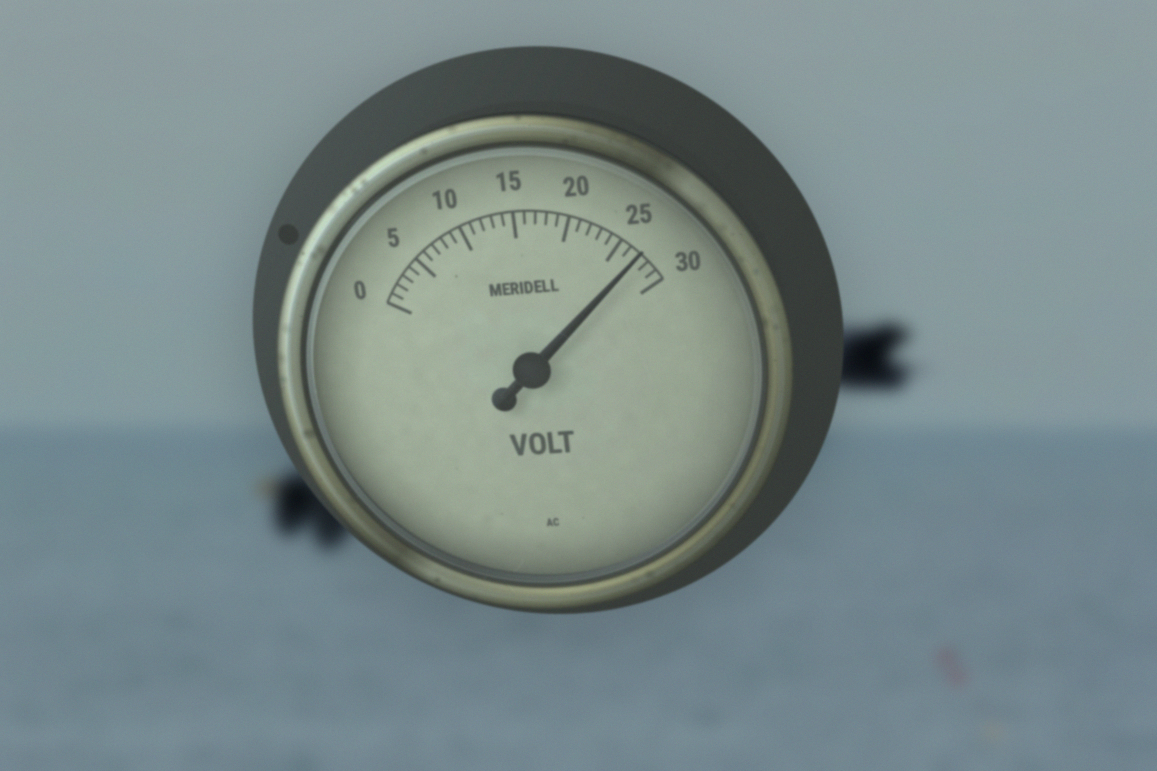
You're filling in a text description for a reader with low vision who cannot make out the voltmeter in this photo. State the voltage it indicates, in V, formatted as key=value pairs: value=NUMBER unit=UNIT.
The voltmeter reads value=27 unit=V
